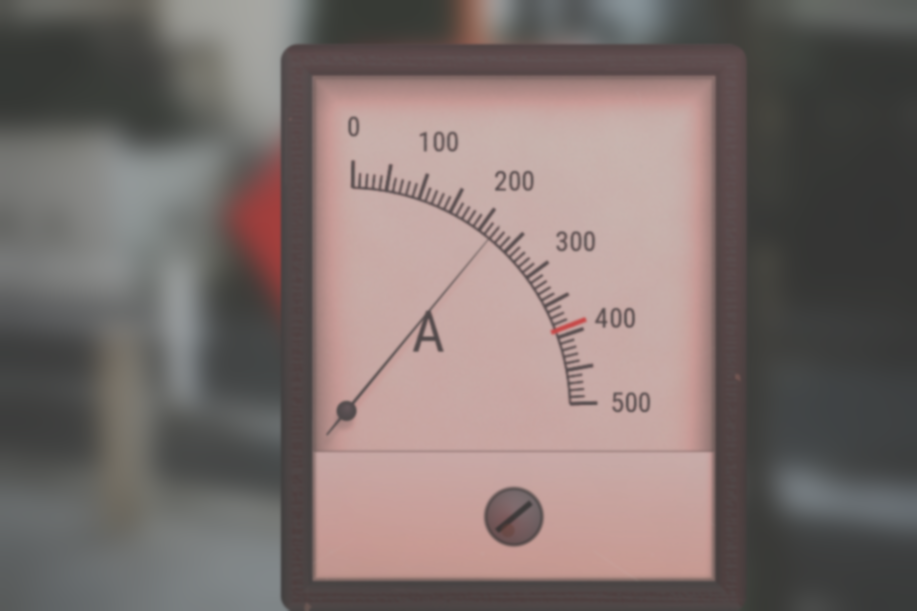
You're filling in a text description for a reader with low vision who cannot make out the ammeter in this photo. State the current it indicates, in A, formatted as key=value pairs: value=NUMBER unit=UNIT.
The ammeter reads value=220 unit=A
